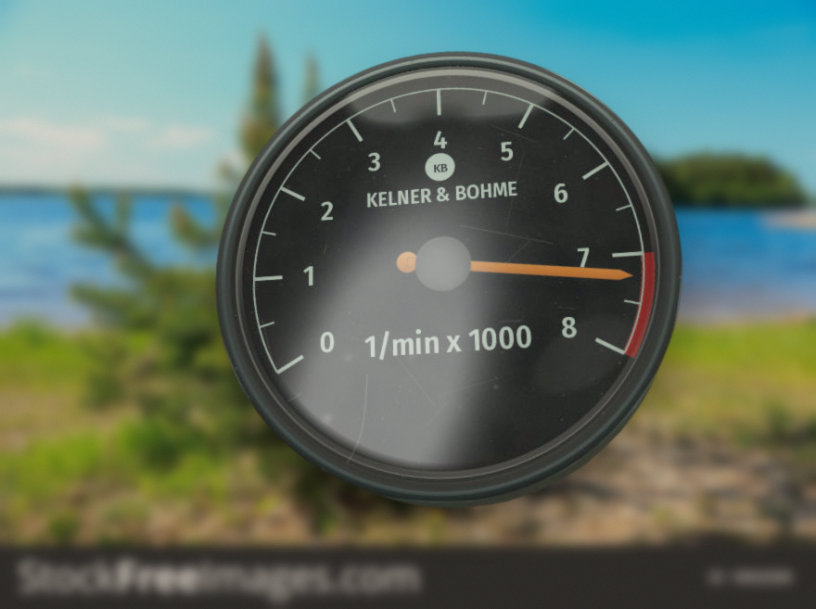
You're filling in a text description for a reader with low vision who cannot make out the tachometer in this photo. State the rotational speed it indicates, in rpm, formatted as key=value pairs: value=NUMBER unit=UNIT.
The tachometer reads value=7250 unit=rpm
